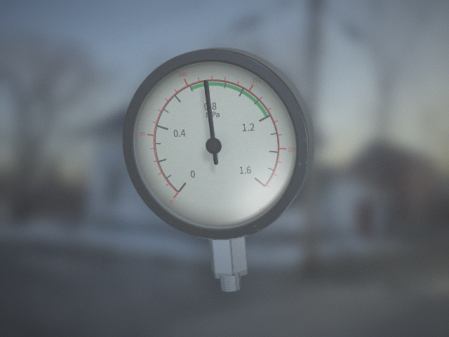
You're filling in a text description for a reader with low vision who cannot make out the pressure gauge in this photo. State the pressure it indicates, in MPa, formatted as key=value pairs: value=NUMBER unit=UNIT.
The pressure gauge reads value=0.8 unit=MPa
